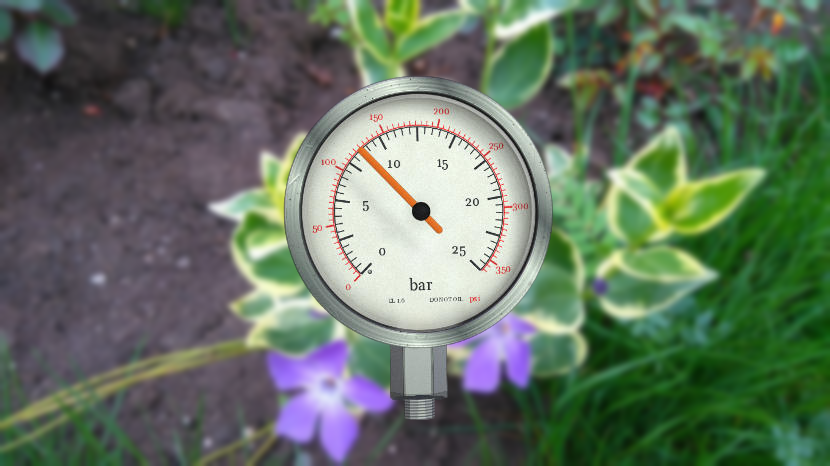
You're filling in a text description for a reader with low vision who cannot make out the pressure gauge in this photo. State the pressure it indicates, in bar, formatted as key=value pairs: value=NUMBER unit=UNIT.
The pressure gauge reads value=8.5 unit=bar
